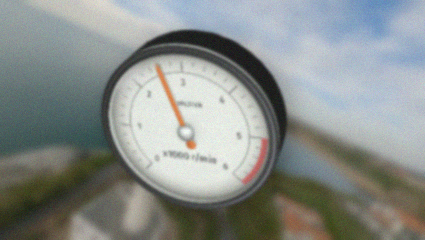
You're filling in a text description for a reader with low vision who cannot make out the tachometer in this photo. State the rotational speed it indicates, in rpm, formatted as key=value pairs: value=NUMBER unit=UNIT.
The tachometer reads value=2600 unit=rpm
